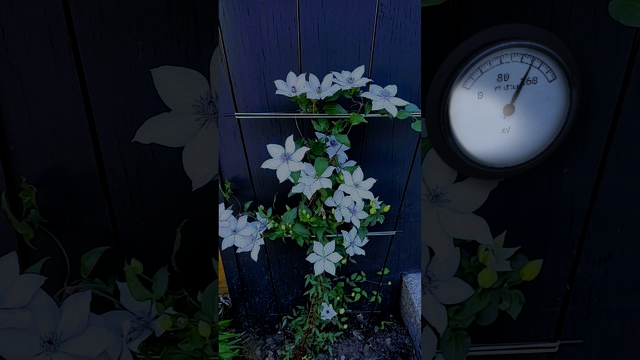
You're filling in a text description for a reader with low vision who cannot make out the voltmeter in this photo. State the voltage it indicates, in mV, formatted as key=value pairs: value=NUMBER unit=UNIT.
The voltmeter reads value=140 unit=mV
